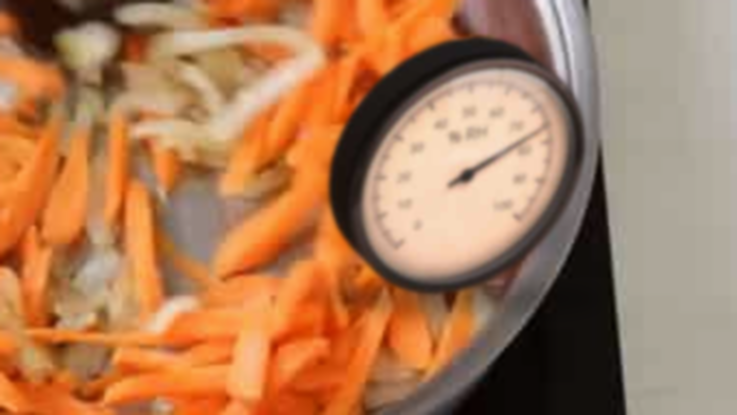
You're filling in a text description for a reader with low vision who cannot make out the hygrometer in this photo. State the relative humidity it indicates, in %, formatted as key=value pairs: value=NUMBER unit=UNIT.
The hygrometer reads value=75 unit=%
